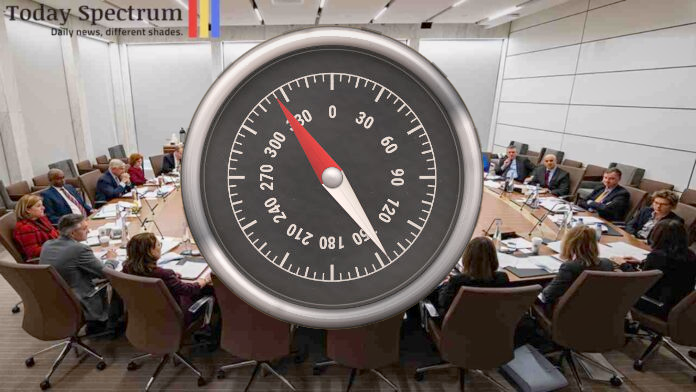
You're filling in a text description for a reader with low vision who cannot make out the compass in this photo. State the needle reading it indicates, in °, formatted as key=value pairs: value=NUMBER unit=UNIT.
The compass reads value=325 unit=°
